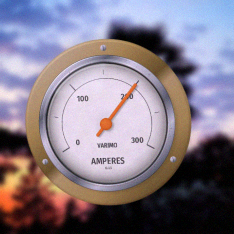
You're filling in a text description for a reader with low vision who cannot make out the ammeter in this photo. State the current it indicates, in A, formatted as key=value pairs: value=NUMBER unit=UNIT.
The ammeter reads value=200 unit=A
